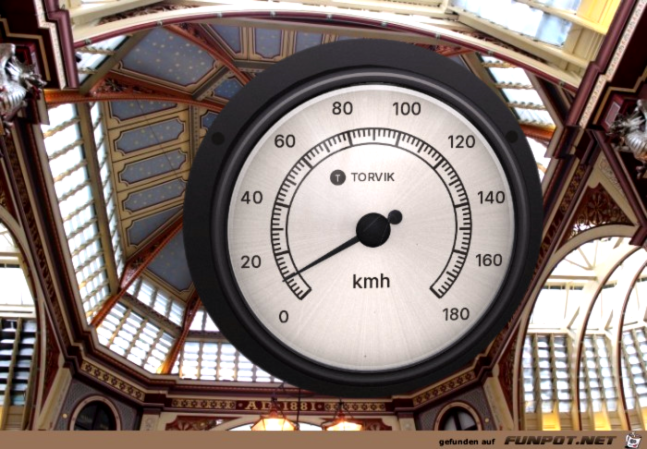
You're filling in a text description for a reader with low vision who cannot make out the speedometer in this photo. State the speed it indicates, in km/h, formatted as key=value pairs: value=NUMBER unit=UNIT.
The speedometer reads value=10 unit=km/h
